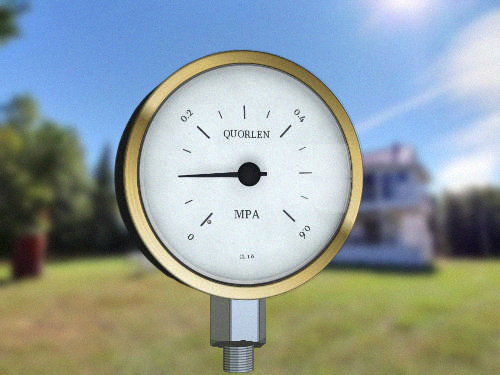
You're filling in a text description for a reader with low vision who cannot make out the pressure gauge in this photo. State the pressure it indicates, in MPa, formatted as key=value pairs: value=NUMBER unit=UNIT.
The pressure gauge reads value=0.1 unit=MPa
